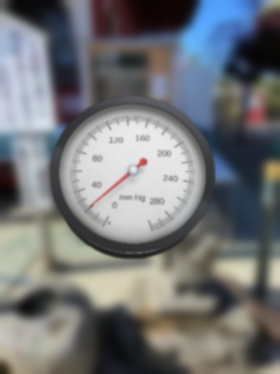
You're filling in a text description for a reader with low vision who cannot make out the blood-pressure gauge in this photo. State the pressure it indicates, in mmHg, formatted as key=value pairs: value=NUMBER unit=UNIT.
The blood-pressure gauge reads value=20 unit=mmHg
